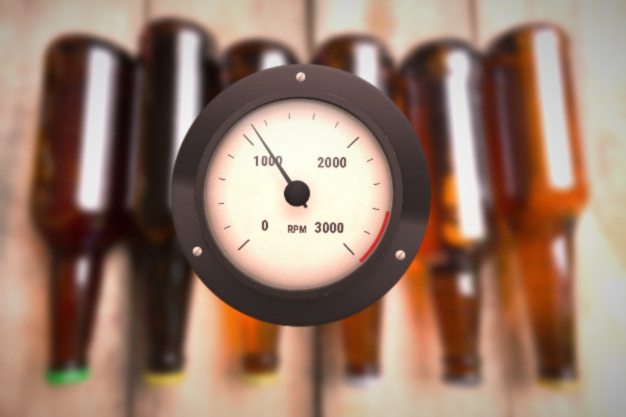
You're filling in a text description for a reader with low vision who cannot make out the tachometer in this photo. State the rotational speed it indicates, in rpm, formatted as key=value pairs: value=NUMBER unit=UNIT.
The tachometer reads value=1100 unit=rpm
